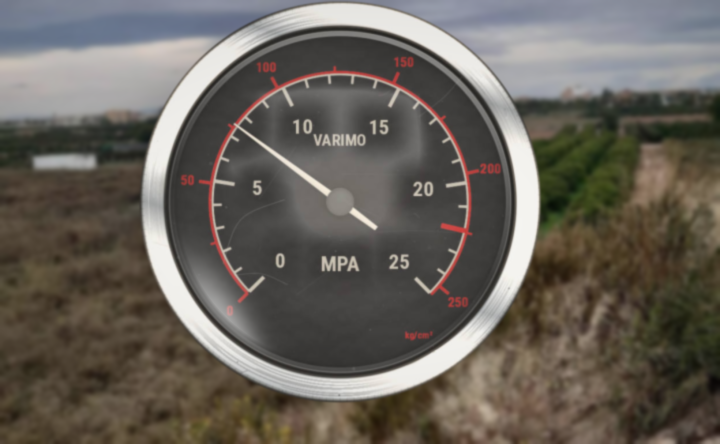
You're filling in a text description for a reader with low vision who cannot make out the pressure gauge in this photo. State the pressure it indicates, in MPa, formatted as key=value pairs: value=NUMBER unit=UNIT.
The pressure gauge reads value=7.5 unit=MPa
